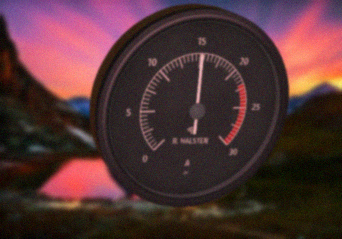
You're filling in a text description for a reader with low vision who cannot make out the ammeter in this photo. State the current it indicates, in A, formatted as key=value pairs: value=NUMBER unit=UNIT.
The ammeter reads value=15 unit=A
